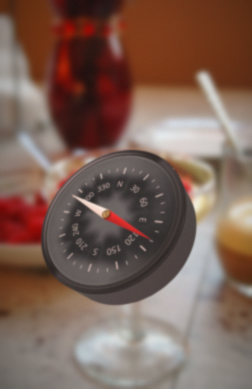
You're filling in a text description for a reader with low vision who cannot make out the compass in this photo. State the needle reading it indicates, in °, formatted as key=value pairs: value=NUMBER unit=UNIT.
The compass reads value=110 unit=°
